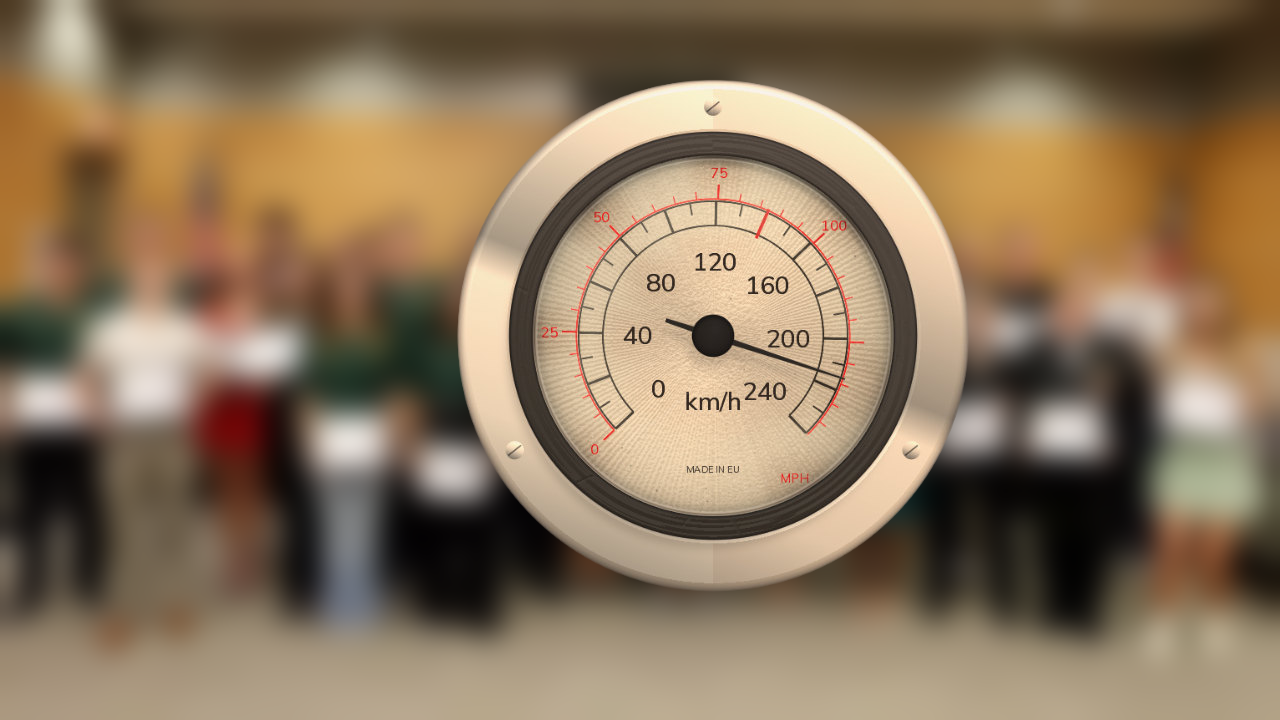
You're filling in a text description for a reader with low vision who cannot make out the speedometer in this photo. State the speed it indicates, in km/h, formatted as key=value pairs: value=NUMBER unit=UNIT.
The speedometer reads value=215 unit=km/h
